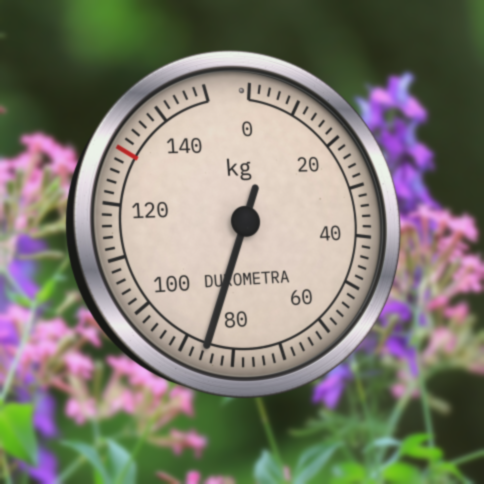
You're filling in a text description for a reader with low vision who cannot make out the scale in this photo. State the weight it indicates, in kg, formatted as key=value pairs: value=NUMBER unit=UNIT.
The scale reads value=86 unit=kg
